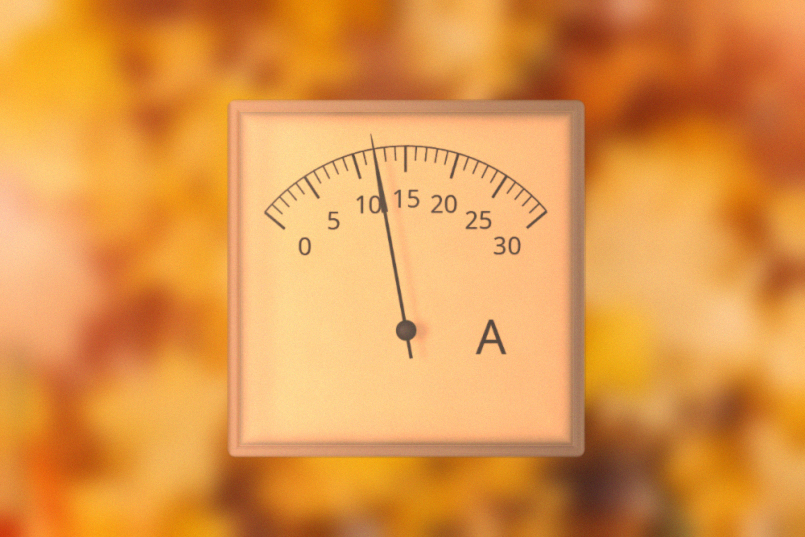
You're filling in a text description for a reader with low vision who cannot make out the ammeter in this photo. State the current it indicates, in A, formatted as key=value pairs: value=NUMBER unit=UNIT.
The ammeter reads value=12 unit=A
